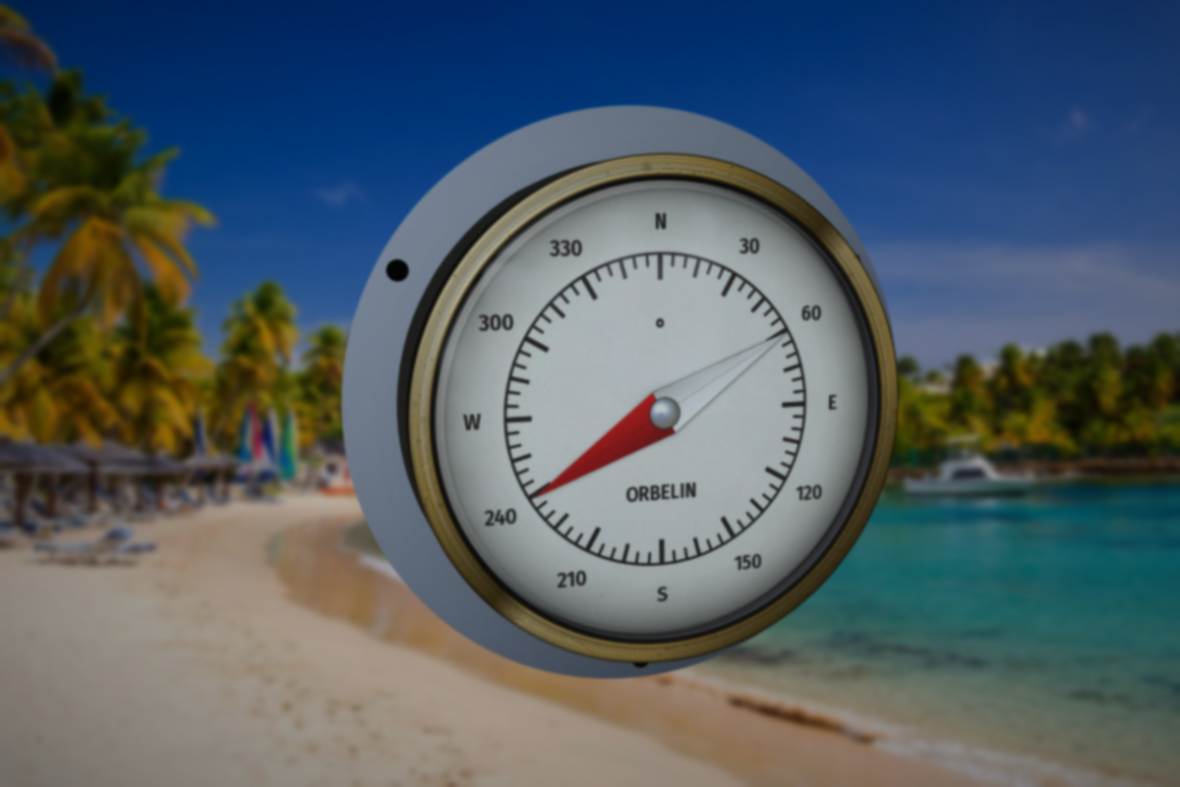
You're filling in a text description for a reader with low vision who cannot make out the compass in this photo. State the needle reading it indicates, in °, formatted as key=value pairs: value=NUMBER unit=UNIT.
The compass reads value=240 unit=°
